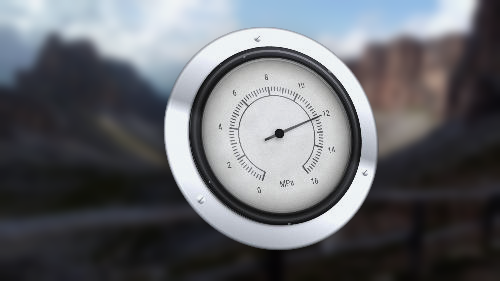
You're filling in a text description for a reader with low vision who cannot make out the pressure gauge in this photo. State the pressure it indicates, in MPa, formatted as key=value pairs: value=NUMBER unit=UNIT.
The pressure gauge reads value=12 unit=MPa
